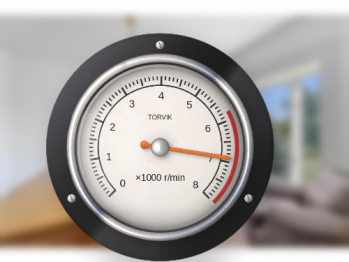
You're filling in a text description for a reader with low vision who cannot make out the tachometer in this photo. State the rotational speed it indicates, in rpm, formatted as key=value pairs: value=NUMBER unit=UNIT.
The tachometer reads value=6900 unit=rpm
